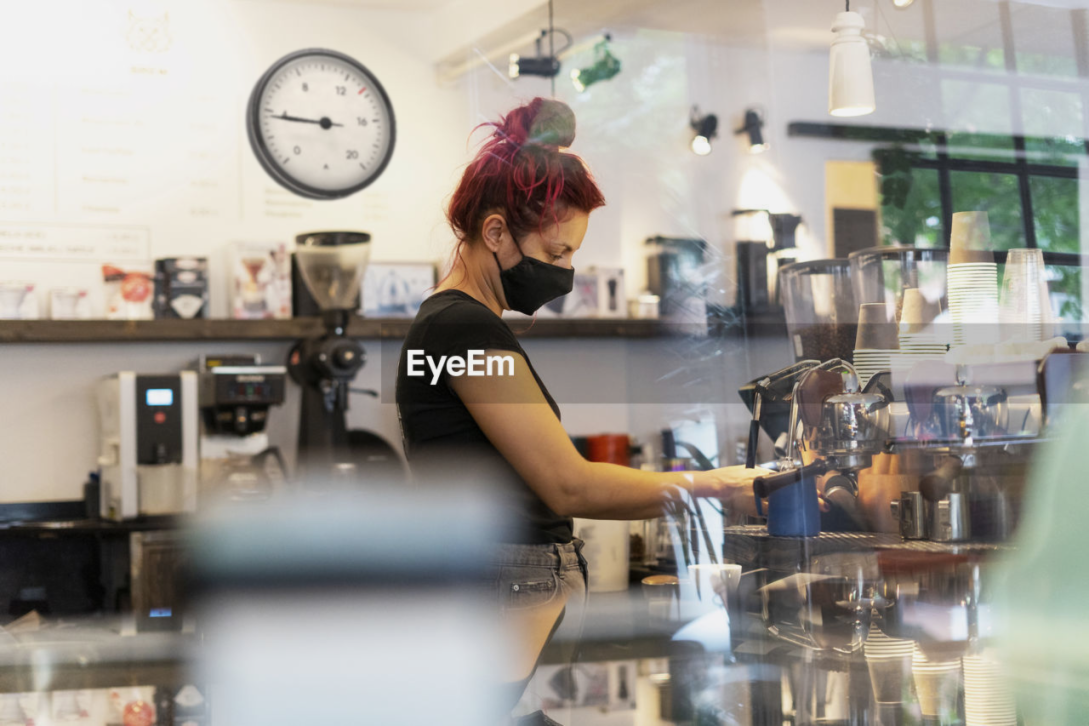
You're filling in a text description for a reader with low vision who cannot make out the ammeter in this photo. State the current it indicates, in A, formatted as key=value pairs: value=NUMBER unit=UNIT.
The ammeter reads value=3.5 unit=A
